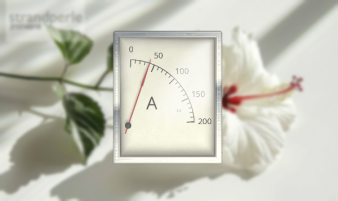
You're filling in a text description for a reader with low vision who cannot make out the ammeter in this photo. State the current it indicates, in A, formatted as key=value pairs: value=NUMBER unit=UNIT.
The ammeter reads value=40 unit=A
